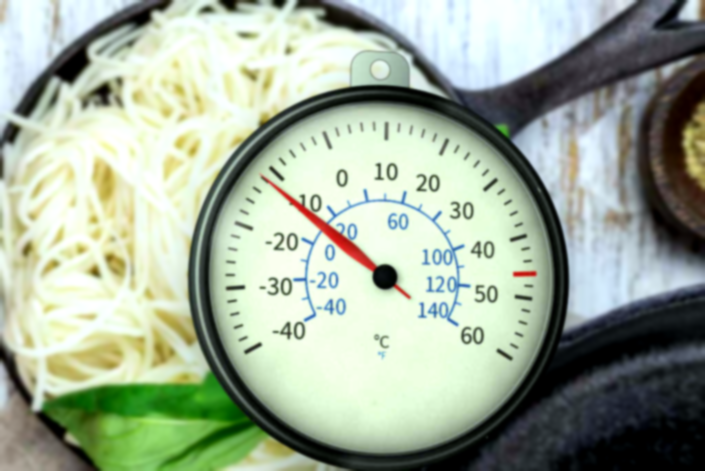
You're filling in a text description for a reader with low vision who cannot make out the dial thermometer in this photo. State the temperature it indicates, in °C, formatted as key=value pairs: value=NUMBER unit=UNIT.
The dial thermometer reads value=-12 unit=°C
